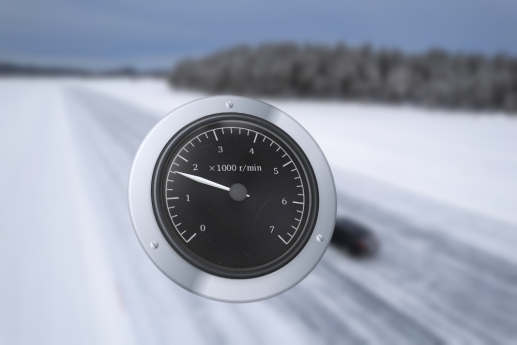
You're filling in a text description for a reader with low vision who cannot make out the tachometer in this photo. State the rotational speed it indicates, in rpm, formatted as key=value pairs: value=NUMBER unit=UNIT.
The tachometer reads value=1600 unit=rpm
